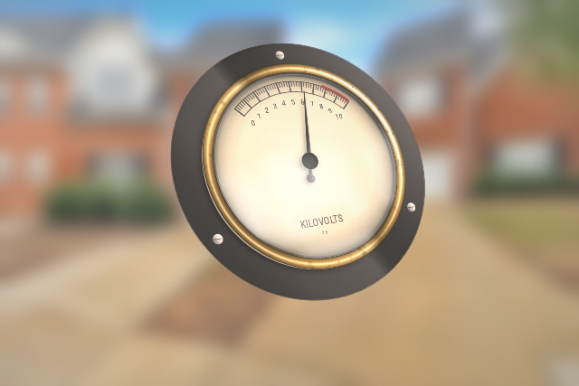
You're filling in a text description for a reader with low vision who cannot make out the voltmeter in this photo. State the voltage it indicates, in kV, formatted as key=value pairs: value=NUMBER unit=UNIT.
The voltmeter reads value=6 unit=kV
